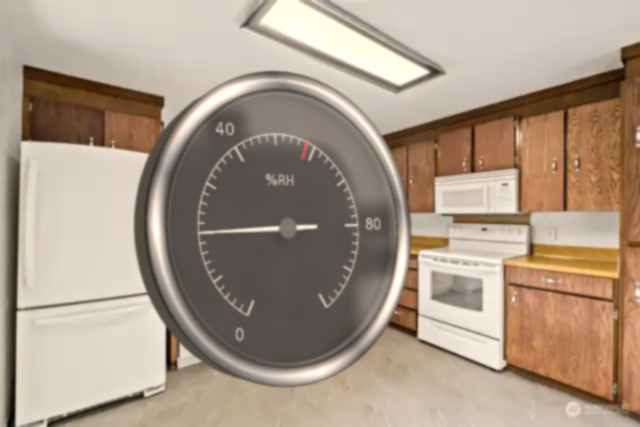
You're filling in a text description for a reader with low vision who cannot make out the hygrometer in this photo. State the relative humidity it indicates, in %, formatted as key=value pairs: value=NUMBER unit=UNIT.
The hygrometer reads value=20 unit=%
